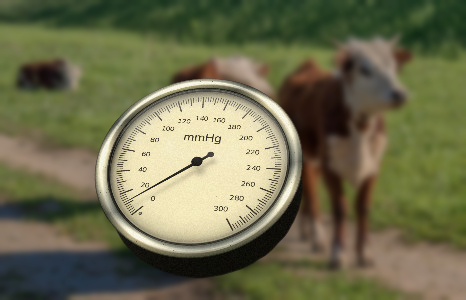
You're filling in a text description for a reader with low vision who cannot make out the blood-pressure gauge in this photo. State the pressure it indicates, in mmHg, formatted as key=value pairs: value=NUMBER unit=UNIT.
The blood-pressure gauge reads value=10 unit=mmHg
